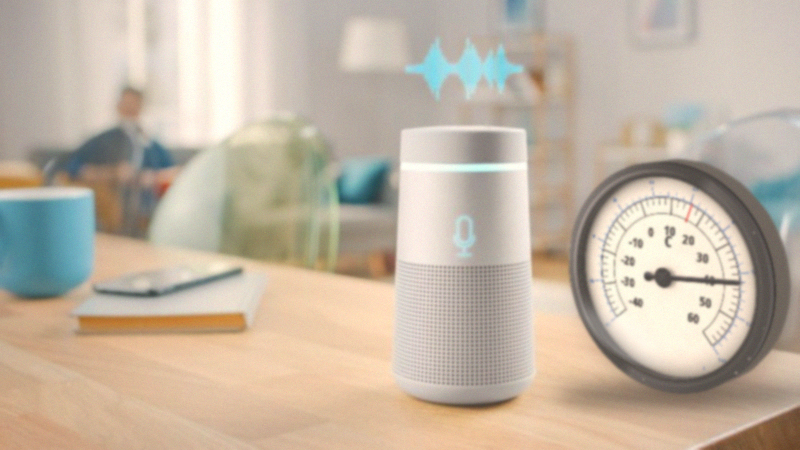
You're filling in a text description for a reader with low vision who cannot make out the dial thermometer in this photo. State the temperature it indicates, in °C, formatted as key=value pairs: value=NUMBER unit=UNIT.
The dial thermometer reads value=40 unit=°C
